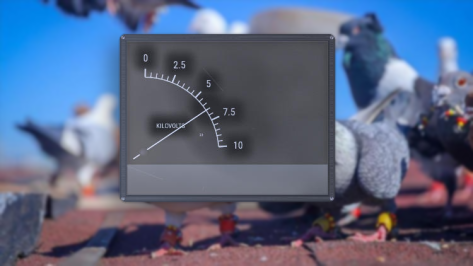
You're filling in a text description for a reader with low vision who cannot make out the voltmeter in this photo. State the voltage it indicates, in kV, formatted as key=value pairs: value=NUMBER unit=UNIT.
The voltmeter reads value=6.5 unit=kV
